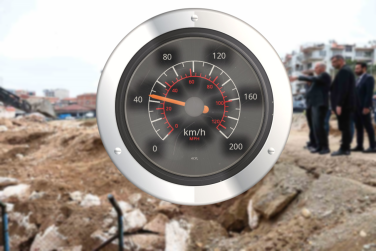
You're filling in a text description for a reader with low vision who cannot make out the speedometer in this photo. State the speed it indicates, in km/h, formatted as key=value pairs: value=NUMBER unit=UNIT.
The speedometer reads value=45 unit=km/h
